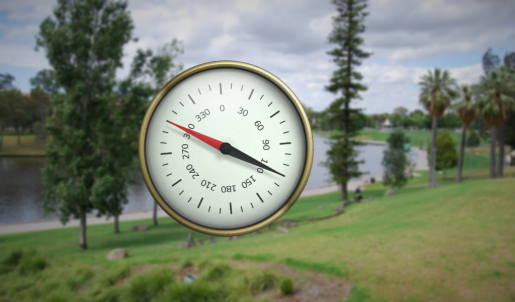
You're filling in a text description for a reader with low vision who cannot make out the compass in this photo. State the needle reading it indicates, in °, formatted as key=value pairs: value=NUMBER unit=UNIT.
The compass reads value=300 unit=°
